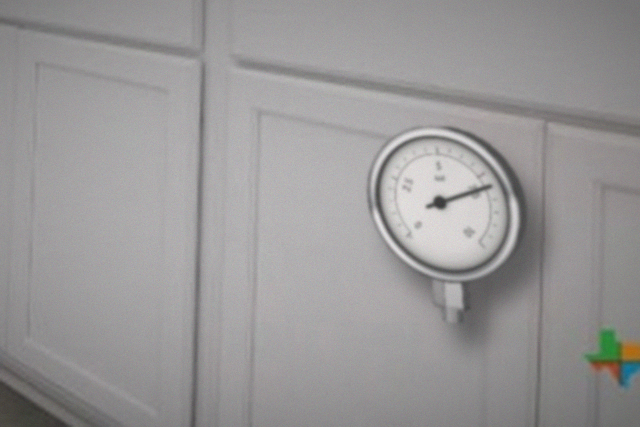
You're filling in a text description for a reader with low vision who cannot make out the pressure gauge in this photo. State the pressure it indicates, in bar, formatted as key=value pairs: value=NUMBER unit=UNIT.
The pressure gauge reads value=7.5 unit=bar
